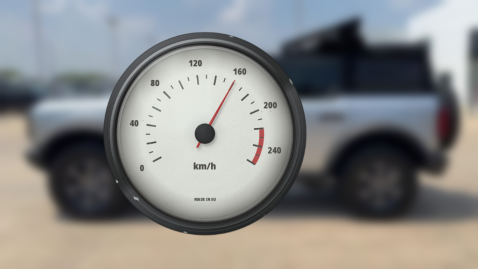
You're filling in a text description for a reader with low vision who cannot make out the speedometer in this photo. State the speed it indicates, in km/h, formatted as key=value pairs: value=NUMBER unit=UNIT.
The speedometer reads value=160 unit=km/h
